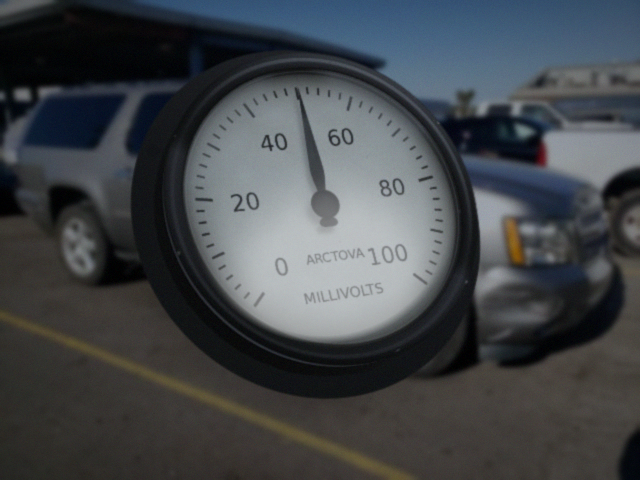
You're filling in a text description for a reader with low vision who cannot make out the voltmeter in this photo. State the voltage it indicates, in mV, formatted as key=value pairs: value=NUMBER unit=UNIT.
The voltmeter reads value=50 unit=mV
